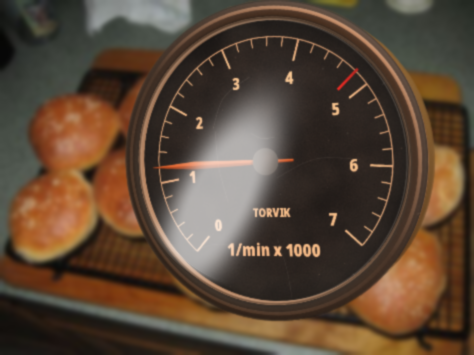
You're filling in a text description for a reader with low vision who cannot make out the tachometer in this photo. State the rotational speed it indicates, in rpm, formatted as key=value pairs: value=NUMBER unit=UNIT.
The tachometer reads value=1200 unit=rpm
